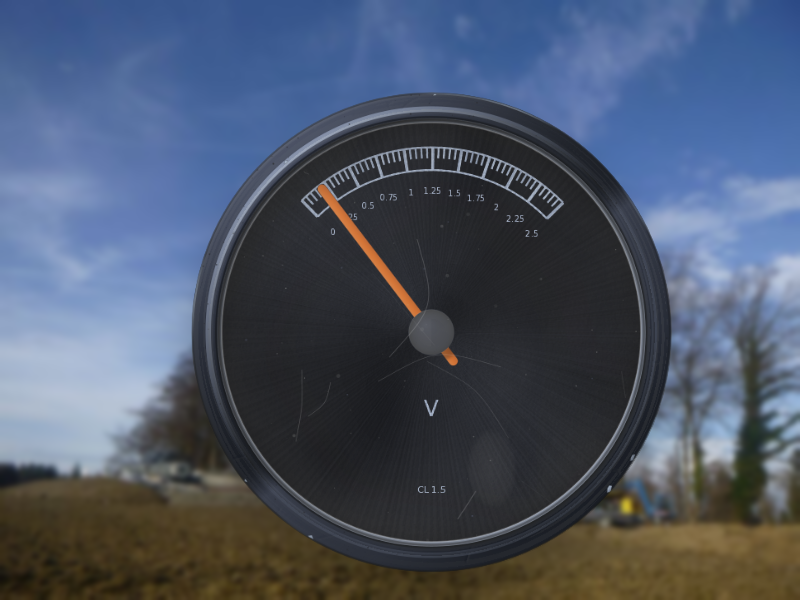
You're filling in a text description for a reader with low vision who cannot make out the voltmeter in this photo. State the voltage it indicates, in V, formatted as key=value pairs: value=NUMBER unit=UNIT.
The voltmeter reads value=0.2 unit=V
